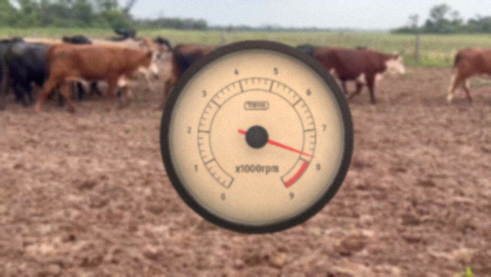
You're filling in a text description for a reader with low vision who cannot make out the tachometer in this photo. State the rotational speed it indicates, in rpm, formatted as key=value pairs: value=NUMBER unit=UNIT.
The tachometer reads value=7800 unit=rpm
